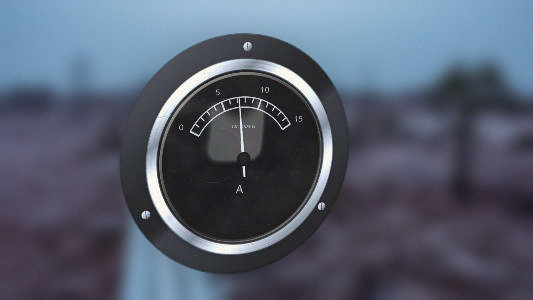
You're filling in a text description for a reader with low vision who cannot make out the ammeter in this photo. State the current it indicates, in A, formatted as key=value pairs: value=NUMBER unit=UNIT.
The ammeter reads value=7 unit=A
